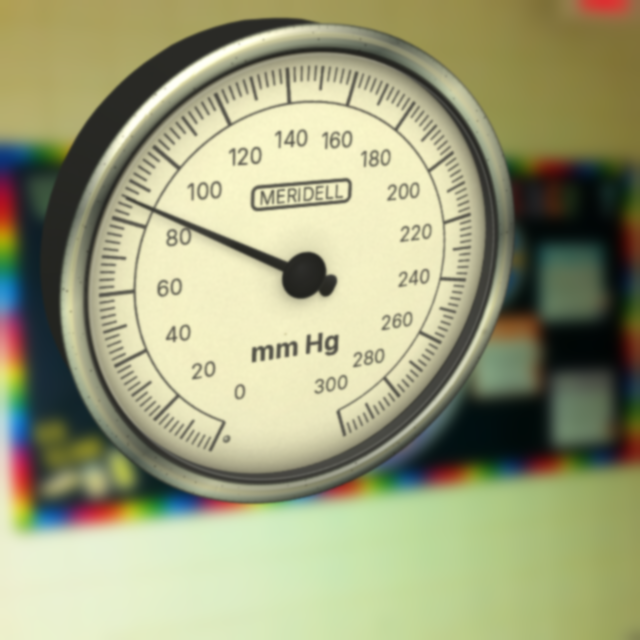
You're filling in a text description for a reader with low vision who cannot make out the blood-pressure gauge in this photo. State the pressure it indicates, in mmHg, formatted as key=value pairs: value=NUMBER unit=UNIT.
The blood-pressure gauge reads value=86 unit=mmHg
